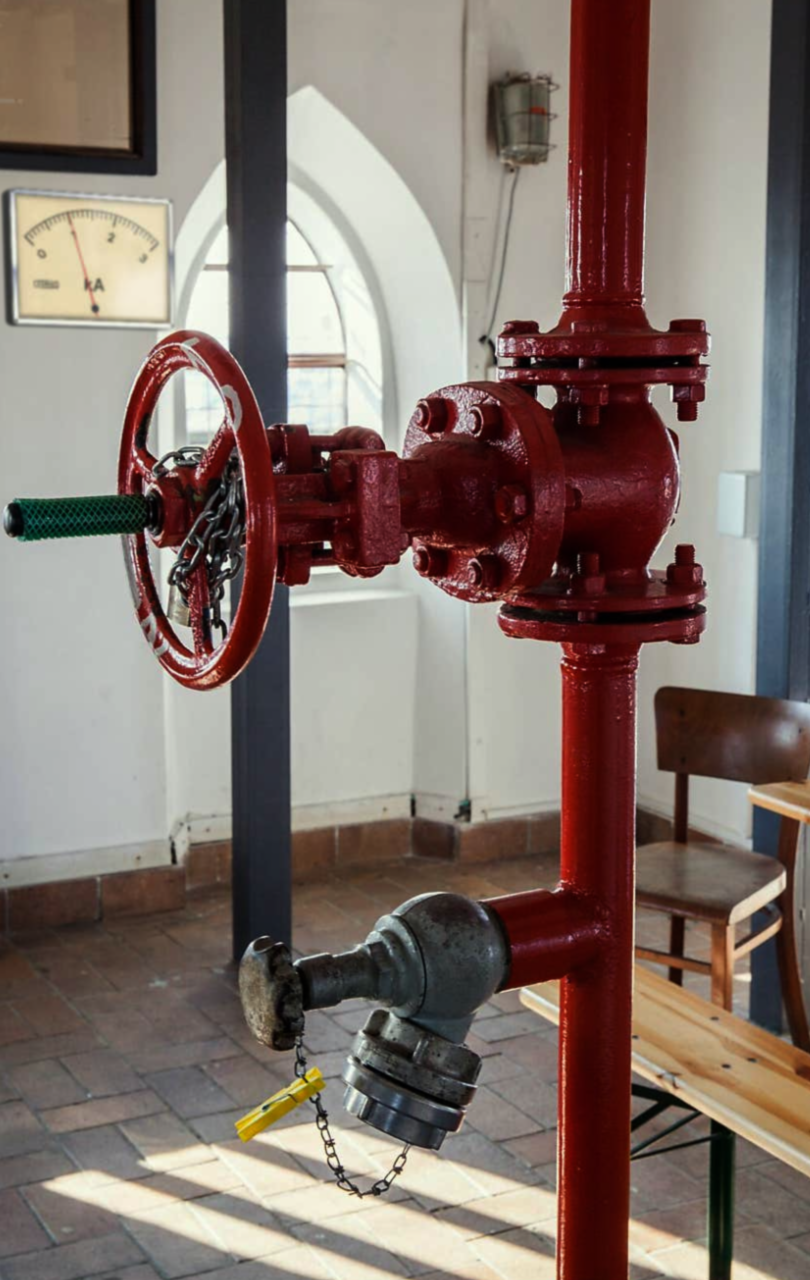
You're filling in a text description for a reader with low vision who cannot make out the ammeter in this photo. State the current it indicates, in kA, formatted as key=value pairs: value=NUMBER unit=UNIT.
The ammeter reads value=1 unit=kA
